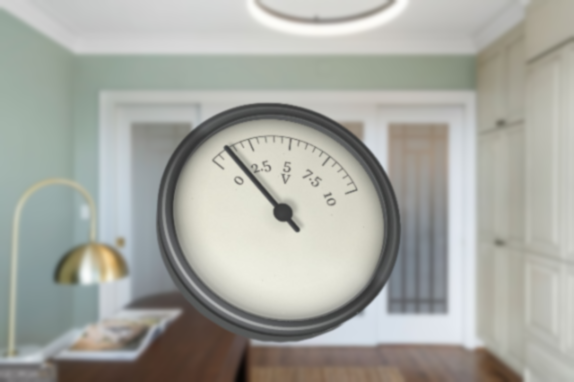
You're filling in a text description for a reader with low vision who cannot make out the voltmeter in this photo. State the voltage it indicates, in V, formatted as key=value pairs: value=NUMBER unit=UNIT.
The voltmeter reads value=1 unit=V
